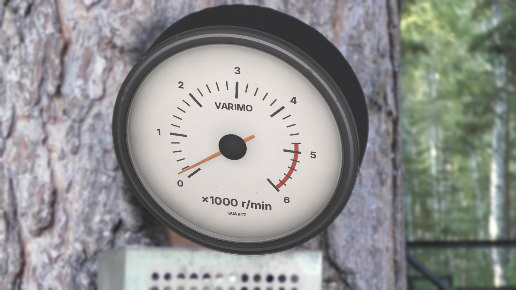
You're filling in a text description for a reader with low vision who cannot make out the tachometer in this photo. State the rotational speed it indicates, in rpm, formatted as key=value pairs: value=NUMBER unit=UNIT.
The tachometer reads value=200 unit=rpm
